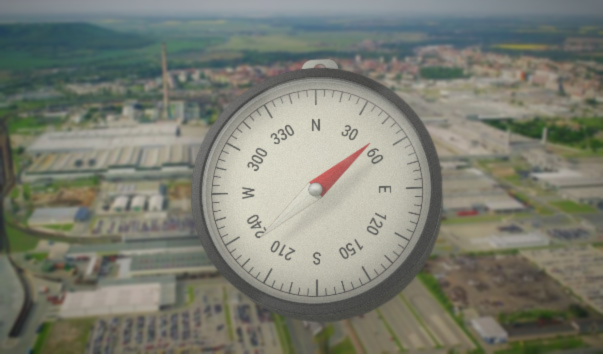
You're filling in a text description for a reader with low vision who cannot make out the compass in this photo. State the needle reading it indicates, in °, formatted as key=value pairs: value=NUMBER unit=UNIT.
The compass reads value=50 unit=°
